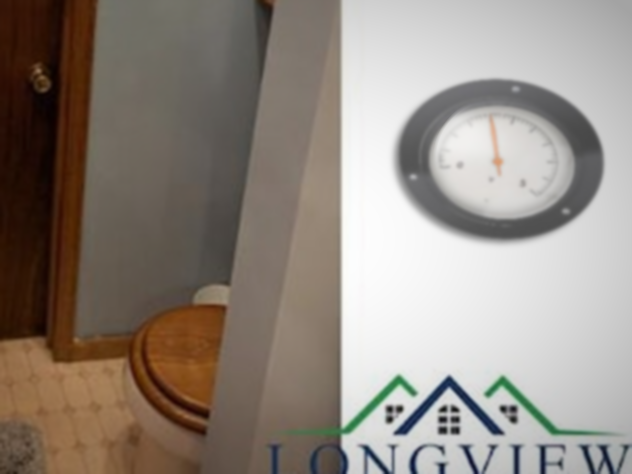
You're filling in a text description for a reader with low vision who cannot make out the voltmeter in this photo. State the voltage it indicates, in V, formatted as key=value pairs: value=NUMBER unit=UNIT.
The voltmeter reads value=2 unit=V
